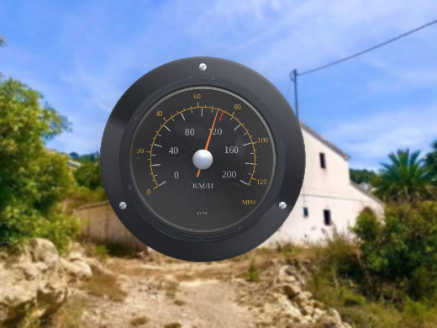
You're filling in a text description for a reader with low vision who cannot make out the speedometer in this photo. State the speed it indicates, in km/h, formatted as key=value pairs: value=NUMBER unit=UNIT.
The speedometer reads value=115 unit=km/h
